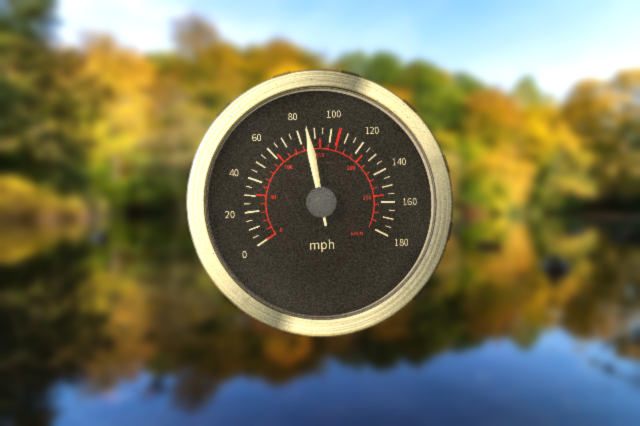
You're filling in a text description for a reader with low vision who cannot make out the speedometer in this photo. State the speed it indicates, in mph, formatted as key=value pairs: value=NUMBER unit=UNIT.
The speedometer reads value=85 unit=mph
